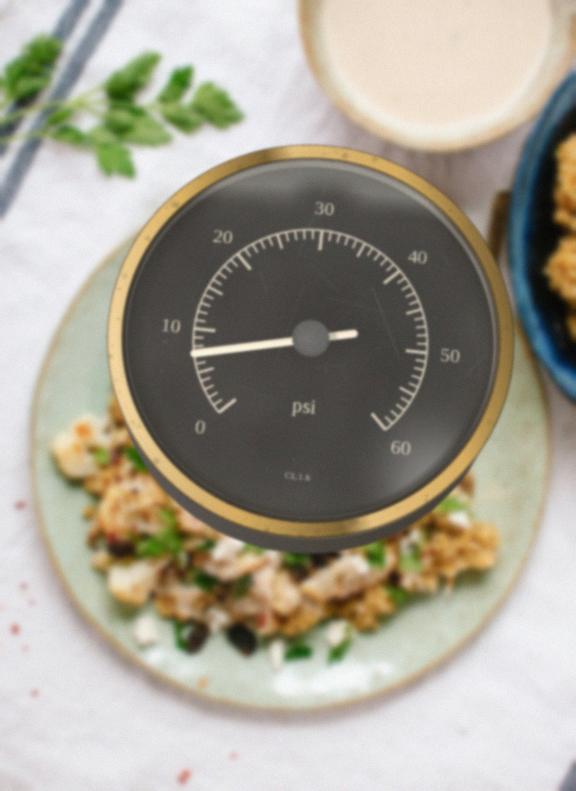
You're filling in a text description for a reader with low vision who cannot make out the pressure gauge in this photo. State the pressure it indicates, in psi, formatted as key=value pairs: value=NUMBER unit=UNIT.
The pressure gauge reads value=7 unit=psi
